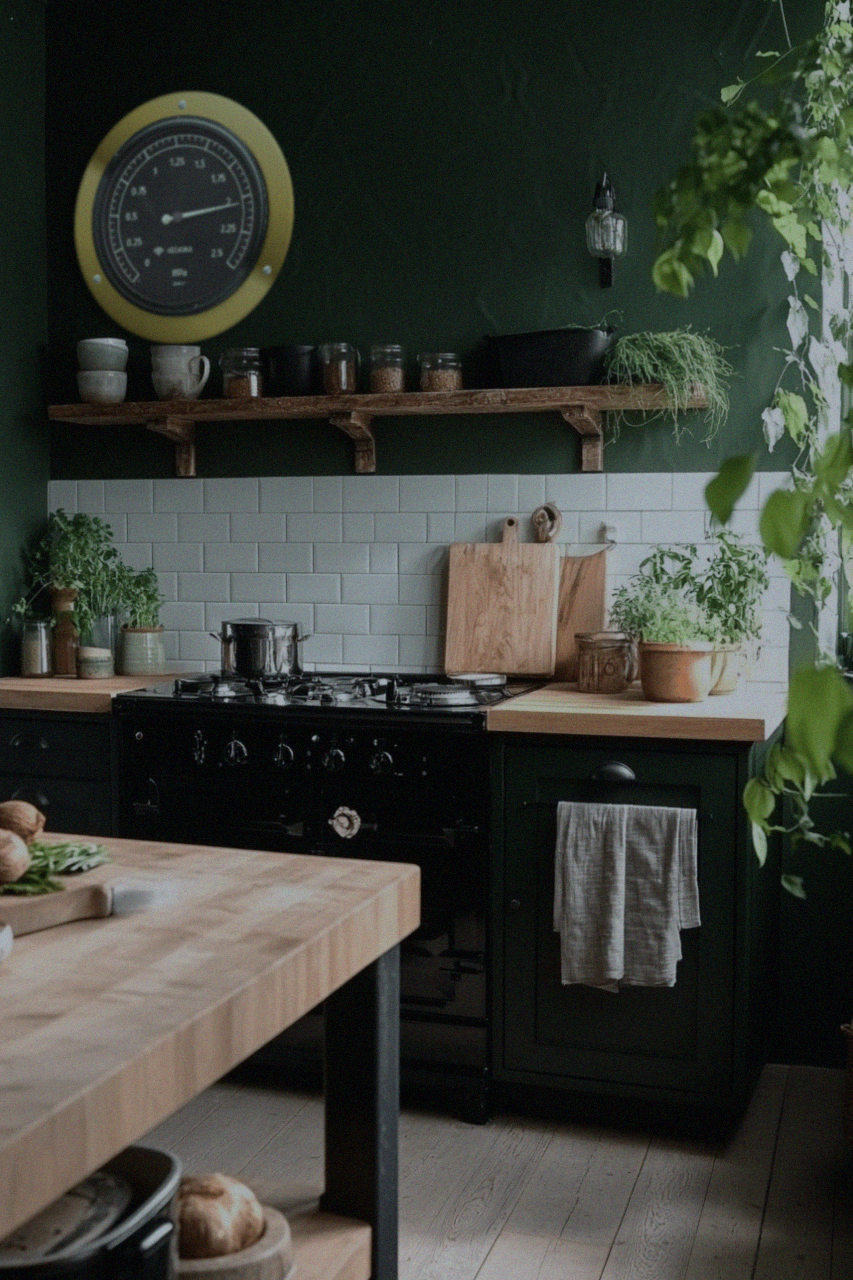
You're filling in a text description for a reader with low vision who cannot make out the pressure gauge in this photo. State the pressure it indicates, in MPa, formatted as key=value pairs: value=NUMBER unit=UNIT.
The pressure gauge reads value=2.05 unit=MPa
